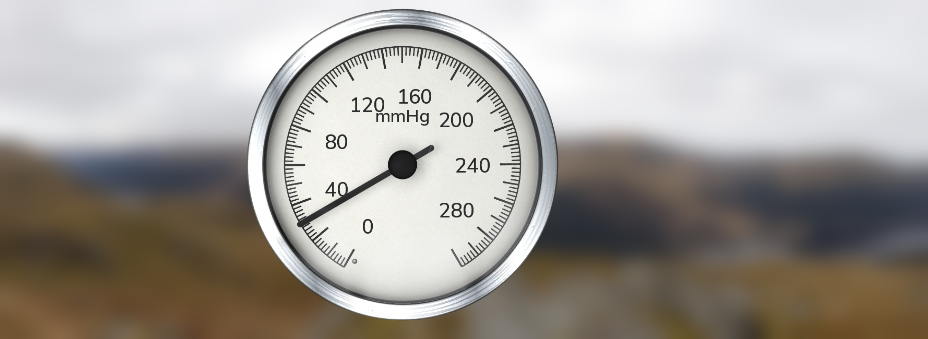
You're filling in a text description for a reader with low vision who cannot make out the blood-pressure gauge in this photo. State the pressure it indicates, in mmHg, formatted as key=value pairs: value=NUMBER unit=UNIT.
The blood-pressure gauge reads value=30 unit=mmHg
